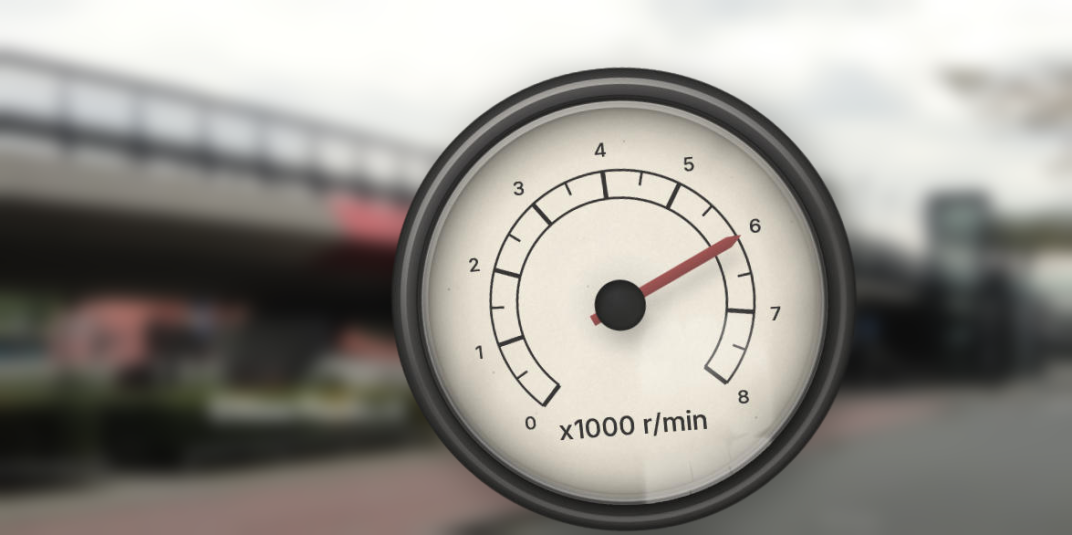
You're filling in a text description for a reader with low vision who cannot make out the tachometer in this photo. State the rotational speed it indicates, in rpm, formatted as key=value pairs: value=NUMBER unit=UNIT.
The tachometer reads value=6000 unit=rpm
